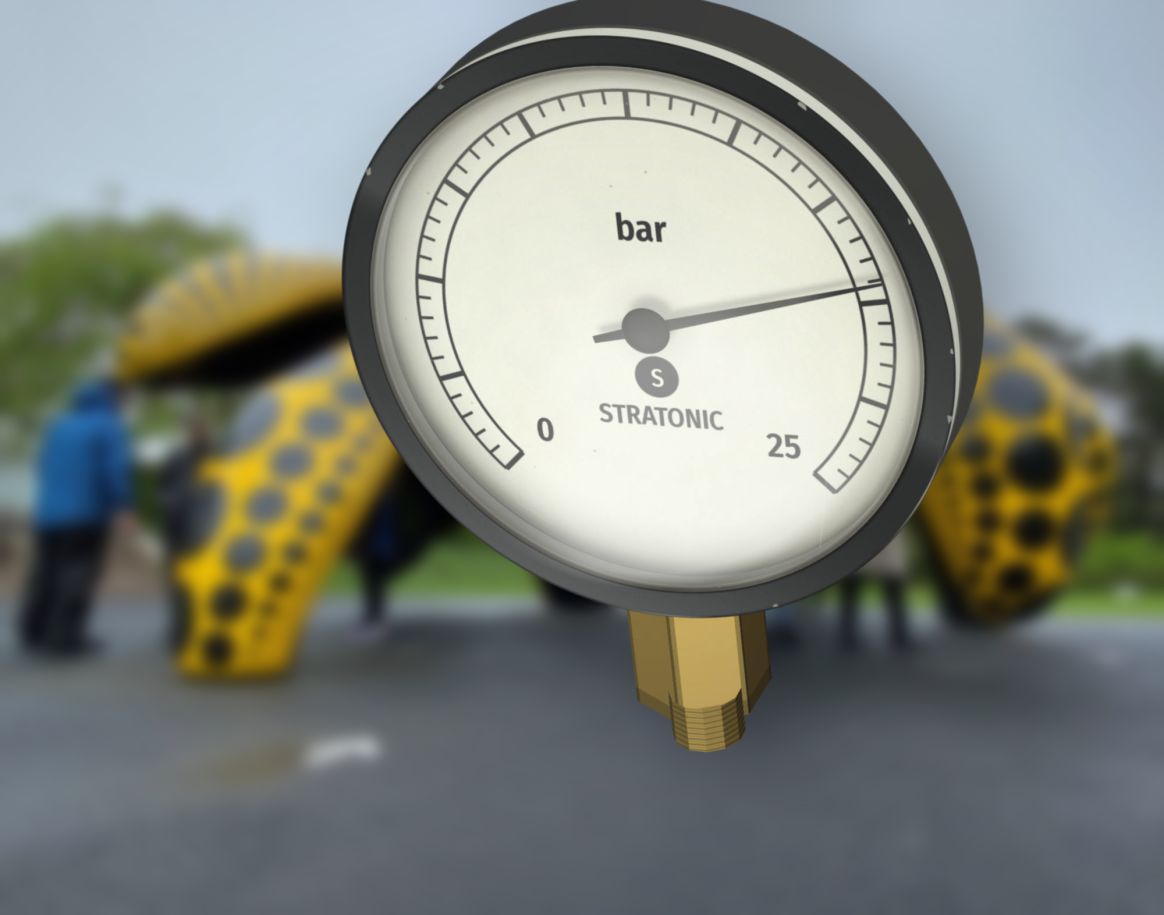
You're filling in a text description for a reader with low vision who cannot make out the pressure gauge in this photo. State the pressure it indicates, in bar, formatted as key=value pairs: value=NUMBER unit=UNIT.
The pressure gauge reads value=19.5 unit=bar
